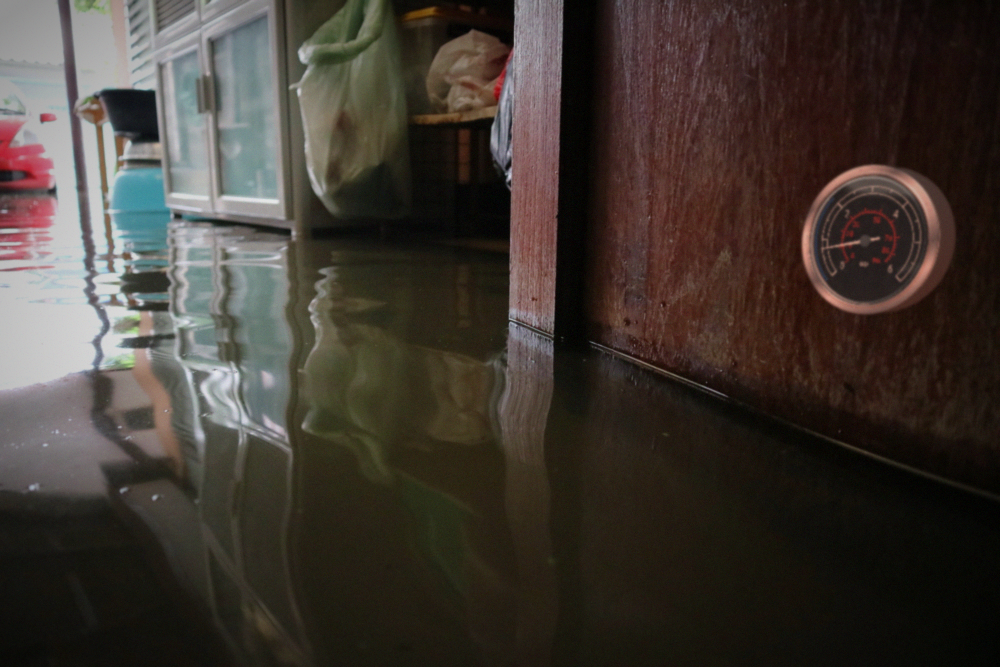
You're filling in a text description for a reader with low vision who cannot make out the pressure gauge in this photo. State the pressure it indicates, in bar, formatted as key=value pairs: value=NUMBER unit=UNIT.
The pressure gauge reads value=0.75 unit=bar
